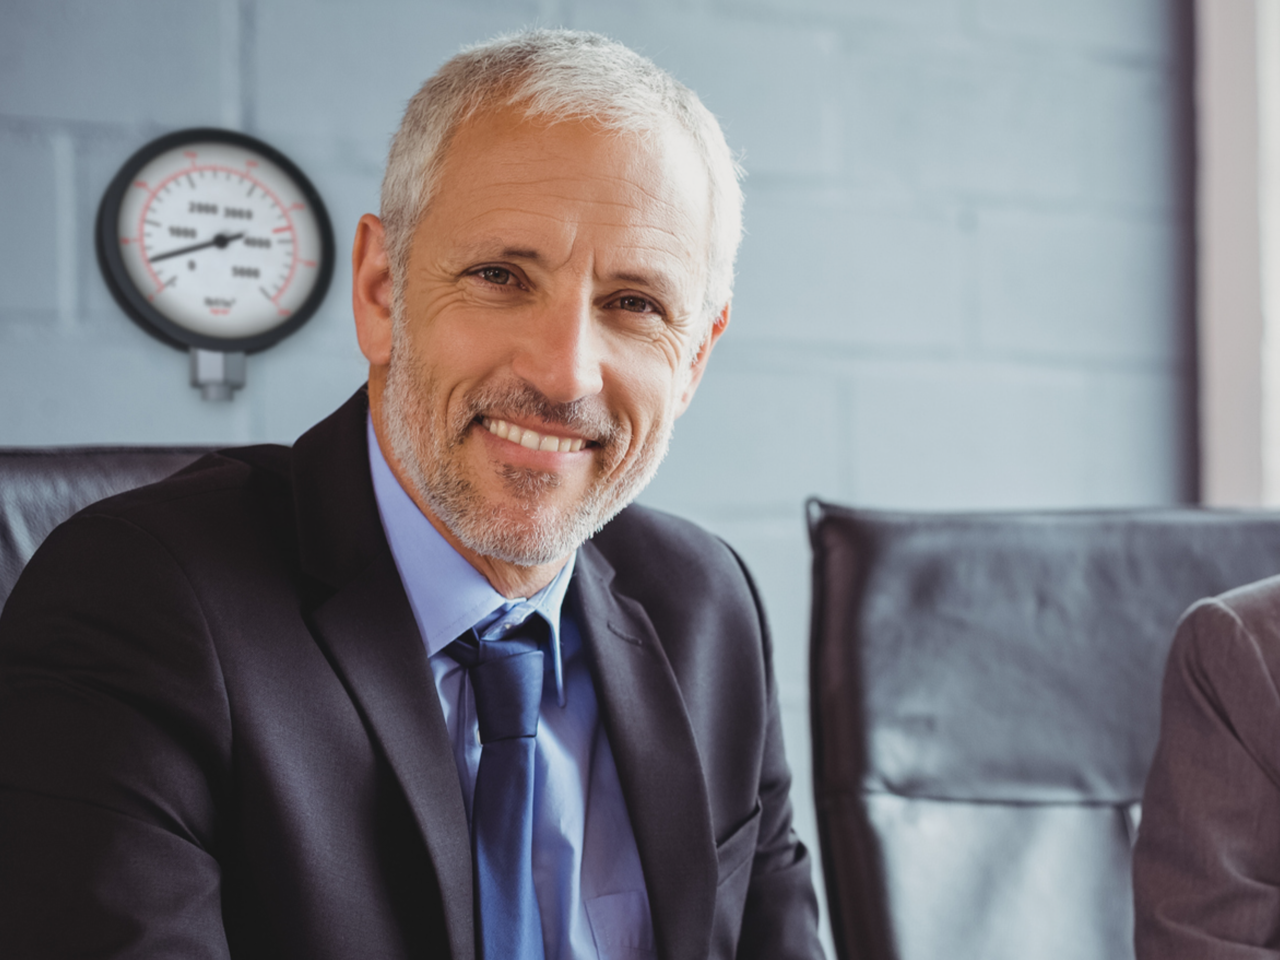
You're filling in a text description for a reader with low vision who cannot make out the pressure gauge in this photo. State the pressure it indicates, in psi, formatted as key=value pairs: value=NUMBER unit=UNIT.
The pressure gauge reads value=400 unit=psi
